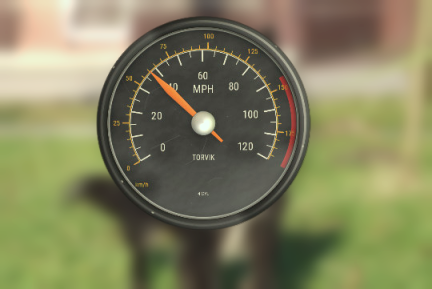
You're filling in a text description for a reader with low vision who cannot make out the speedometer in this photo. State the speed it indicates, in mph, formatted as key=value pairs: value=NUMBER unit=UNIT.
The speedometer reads value=37.5 unit=mph
